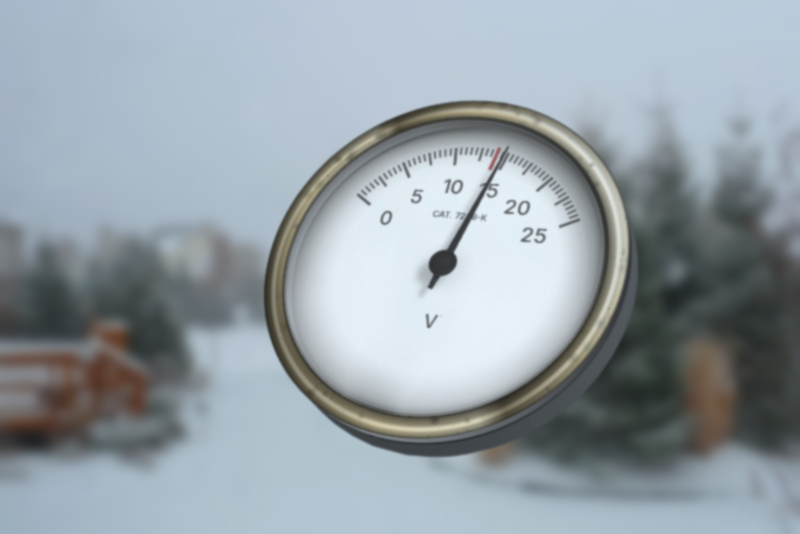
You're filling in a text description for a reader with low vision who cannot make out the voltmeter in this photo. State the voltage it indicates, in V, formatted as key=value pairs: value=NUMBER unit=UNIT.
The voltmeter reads value=15 unit=V
